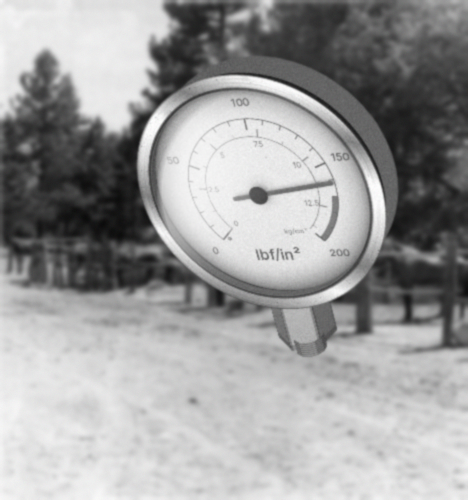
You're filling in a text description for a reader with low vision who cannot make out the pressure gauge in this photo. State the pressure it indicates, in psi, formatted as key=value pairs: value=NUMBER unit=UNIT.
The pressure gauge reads value=160 unit=psi
